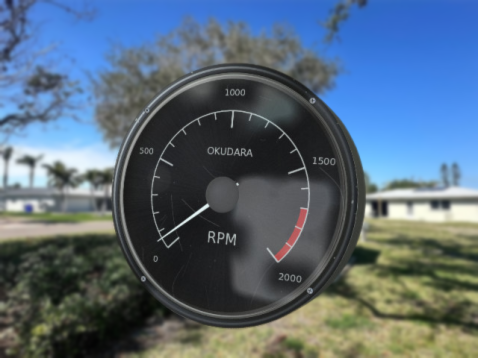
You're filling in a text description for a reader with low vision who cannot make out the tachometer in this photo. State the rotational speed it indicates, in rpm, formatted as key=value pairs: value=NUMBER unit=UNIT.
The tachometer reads value=50 unit=rpm
